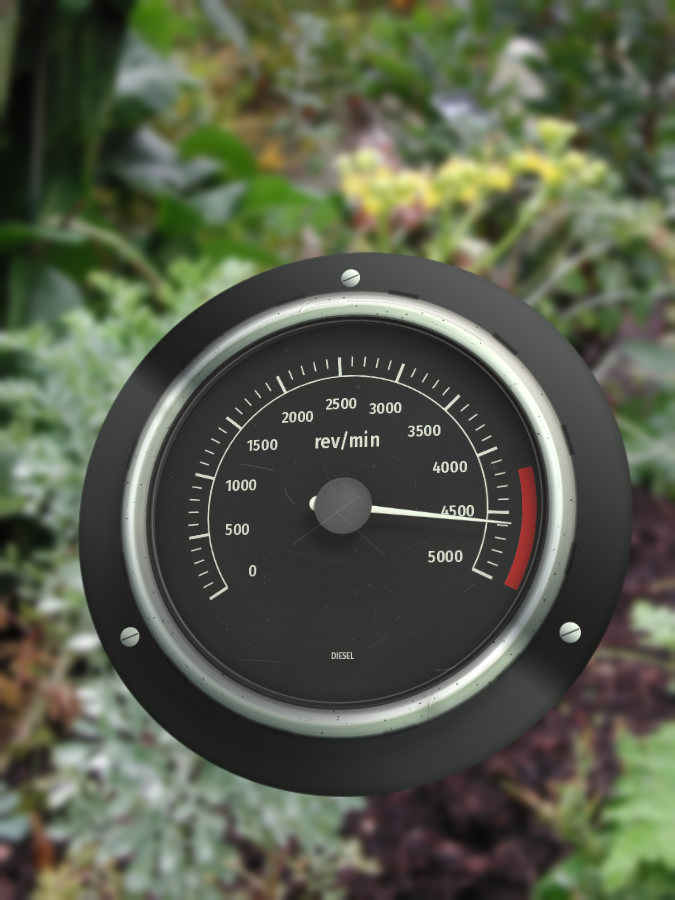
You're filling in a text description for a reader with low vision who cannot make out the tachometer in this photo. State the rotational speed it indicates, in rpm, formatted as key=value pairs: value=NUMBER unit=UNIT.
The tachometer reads value=4600 unit=rpm
